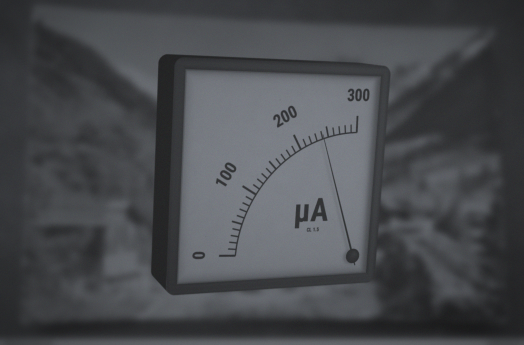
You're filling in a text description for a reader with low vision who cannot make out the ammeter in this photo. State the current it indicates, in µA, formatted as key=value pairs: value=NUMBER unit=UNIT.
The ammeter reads value=240 unit=µA
